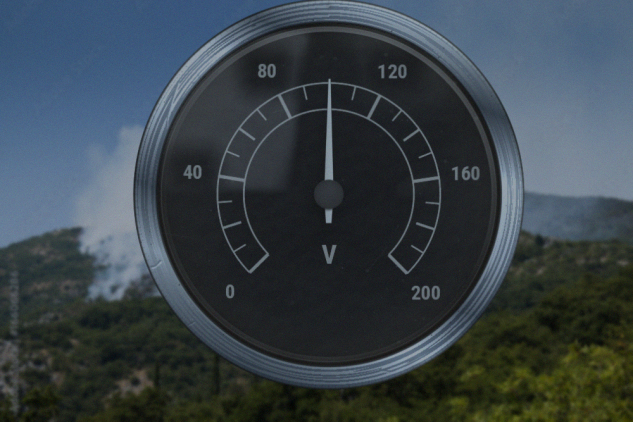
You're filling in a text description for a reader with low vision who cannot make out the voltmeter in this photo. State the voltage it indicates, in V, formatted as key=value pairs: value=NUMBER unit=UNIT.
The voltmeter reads value=100 unit=V
